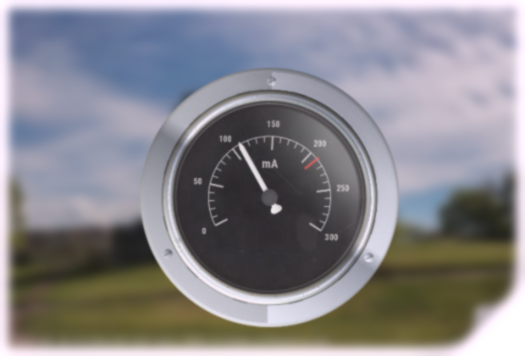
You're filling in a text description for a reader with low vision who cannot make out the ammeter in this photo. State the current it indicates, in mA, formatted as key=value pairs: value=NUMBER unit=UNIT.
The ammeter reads value=110 unit=mA
